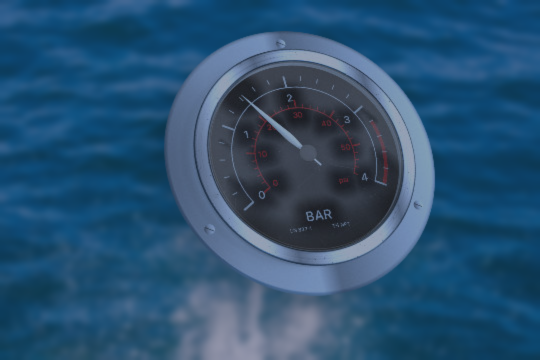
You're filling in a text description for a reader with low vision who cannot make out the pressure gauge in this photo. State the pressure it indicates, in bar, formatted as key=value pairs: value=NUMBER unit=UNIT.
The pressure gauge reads value=1.4 unit=bar
